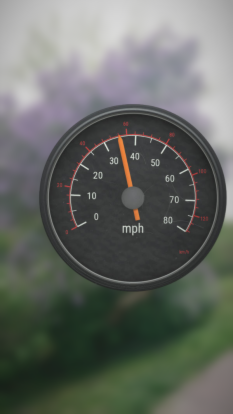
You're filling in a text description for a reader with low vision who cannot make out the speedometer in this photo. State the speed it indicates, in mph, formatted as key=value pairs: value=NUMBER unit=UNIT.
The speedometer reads value=35 unit=mph
